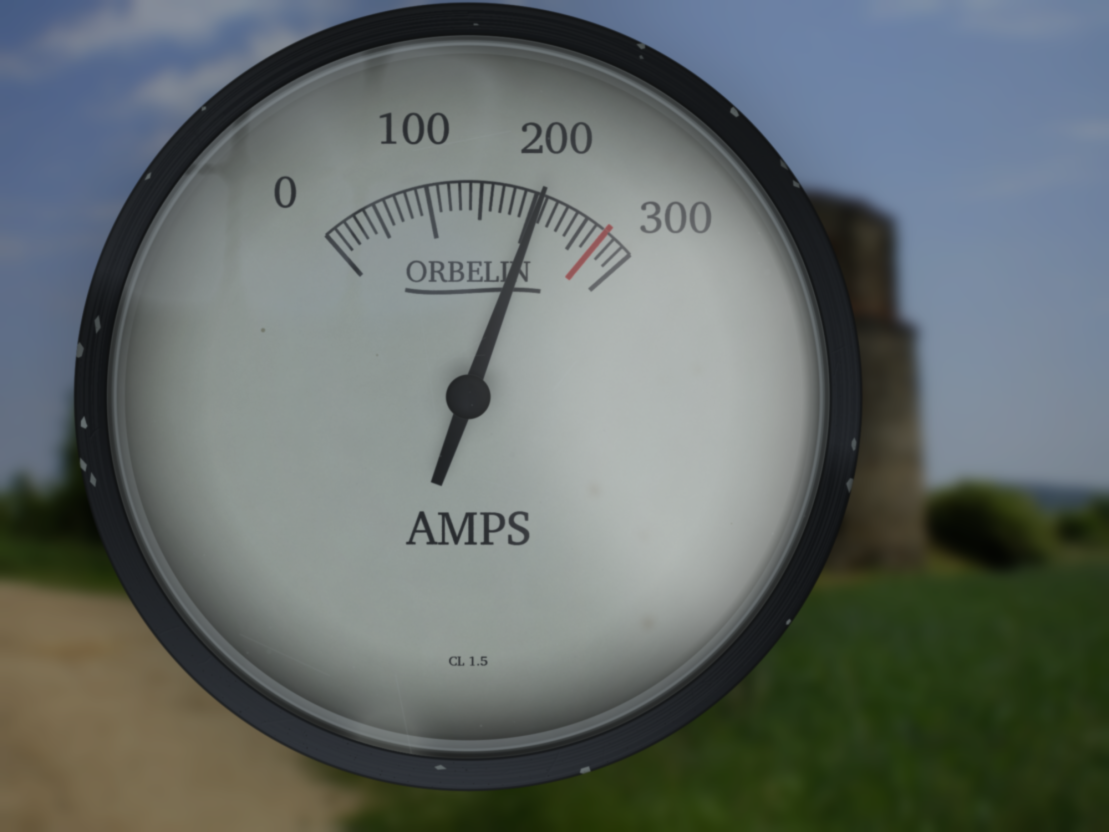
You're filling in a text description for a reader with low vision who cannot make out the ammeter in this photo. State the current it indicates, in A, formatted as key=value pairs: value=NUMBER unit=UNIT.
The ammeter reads value=205 unit=A
